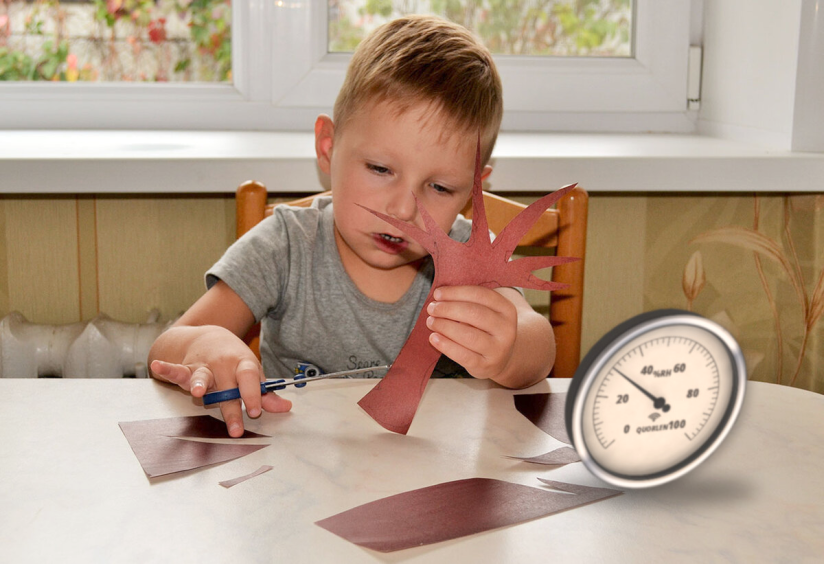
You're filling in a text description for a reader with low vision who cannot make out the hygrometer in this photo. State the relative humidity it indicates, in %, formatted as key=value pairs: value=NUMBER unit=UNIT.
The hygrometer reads value=30 unit=%
